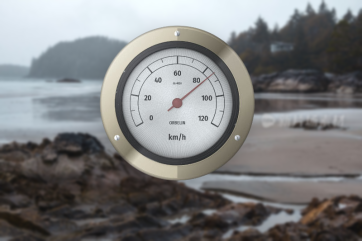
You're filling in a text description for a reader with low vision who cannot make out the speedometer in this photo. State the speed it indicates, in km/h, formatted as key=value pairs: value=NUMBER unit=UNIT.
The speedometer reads value=85 unit=km/h
